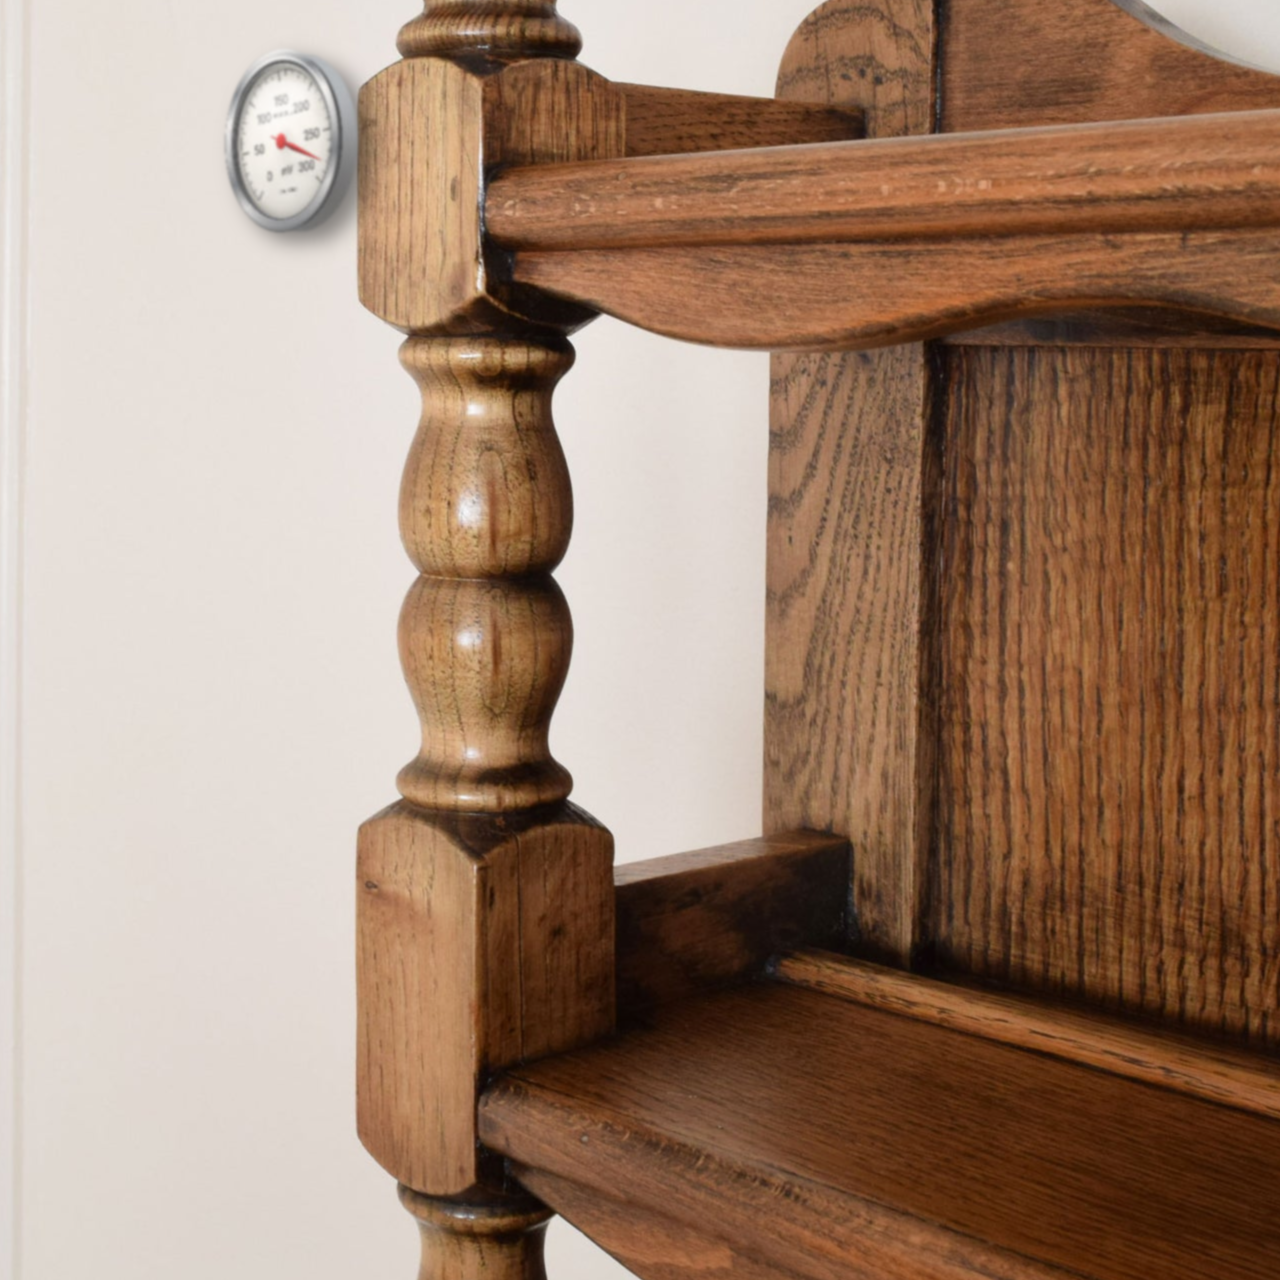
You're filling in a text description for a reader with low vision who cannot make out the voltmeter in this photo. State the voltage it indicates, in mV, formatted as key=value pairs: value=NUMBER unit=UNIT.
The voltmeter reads value=280 unit=mV
